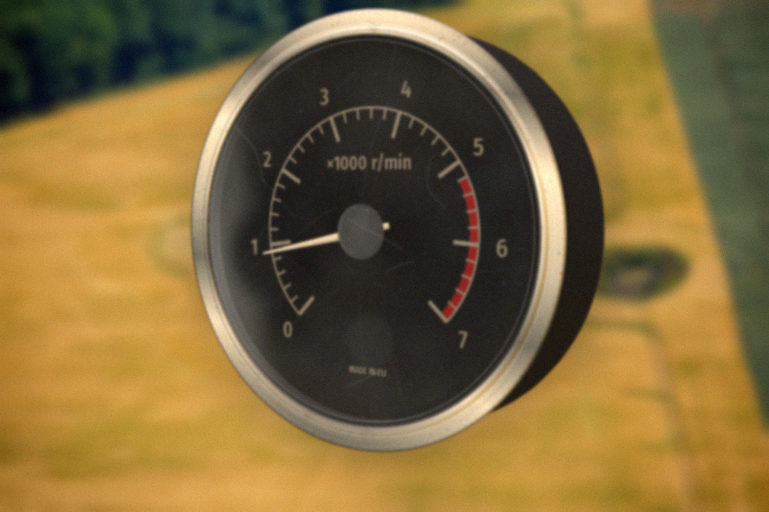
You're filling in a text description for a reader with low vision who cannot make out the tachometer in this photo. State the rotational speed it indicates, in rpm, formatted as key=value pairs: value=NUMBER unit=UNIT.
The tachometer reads value=900 unit=rpm
